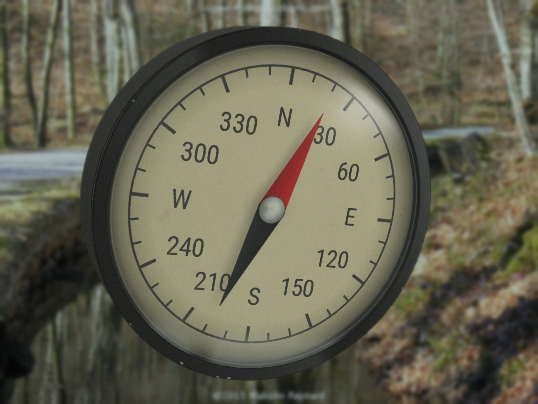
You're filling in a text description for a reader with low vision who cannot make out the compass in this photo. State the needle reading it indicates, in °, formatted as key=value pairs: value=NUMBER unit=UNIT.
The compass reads value=20 unit=°
